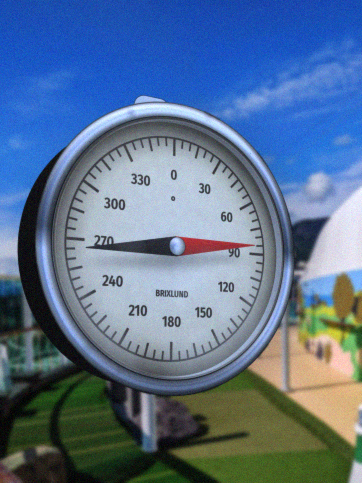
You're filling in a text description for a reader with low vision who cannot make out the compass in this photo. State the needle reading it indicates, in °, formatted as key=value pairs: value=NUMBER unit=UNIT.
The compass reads value=85 unit=°
